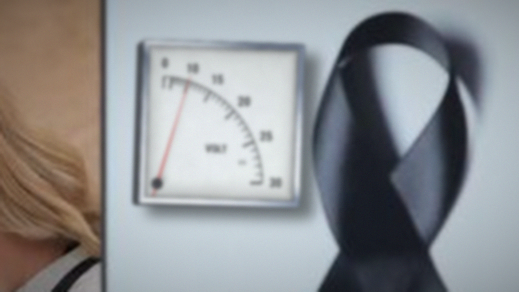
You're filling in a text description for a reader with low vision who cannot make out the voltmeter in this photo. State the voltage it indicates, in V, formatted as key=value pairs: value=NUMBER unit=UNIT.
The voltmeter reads value=10 unit=V
